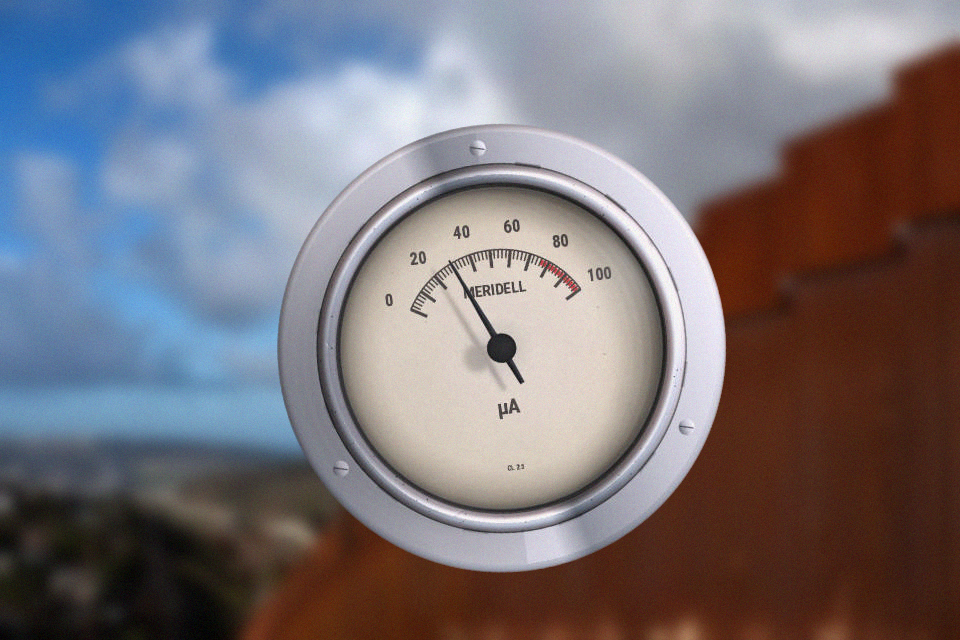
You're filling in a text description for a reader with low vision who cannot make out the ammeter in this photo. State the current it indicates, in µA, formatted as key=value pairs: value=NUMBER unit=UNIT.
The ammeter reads value=30 unit=µA
